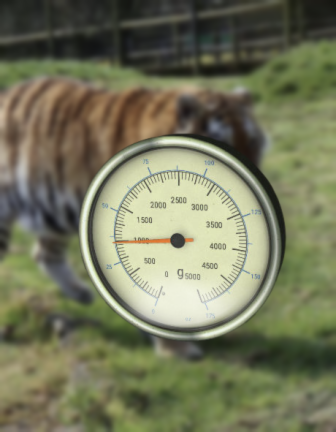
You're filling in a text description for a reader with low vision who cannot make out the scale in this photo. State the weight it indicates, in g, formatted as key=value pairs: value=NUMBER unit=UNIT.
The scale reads value=1000 unit=g
